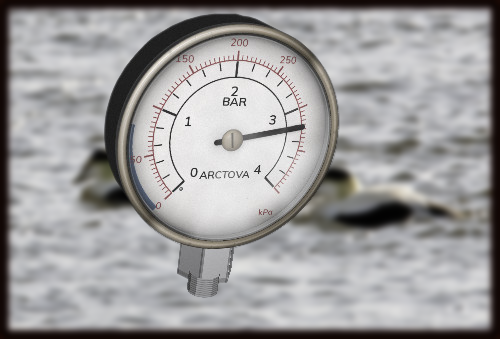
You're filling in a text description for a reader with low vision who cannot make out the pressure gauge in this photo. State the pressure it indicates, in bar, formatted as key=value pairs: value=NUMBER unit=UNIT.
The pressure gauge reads value=3.2 unit=bar
